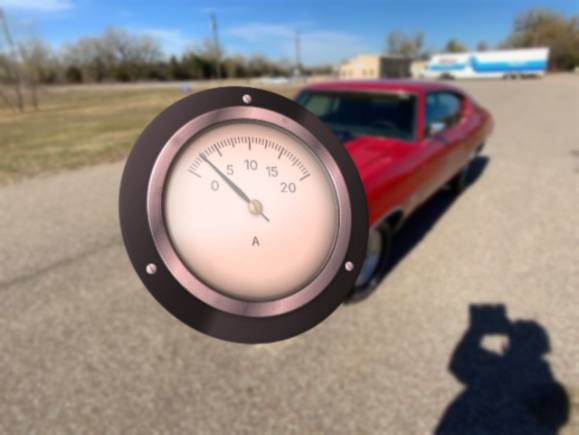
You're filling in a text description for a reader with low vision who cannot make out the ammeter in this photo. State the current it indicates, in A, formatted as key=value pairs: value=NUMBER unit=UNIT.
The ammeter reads value=2.5 unit=A
